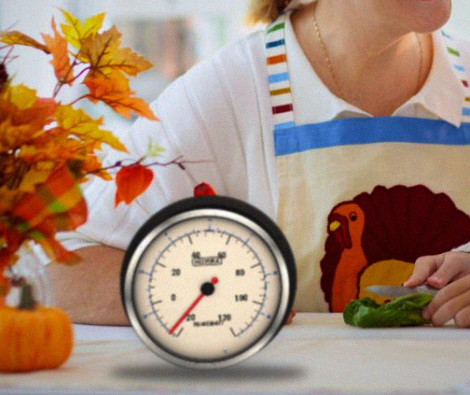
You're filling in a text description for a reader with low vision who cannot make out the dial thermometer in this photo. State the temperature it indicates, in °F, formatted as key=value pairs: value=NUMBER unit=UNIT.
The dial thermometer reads value=-16 unit=°F
